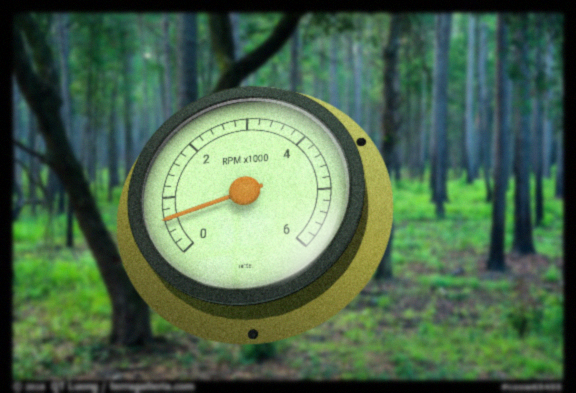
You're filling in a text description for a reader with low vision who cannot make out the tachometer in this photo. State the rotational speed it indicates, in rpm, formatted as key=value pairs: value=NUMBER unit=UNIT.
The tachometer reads value=600 unit=rpm
